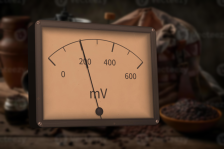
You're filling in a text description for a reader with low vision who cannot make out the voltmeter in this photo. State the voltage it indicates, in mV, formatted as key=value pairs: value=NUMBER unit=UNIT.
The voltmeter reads value=200 unit=mV
